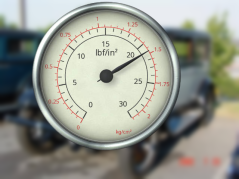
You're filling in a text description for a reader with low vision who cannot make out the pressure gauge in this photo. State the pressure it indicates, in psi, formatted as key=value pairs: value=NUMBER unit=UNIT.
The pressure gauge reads value=21 unit=psi
